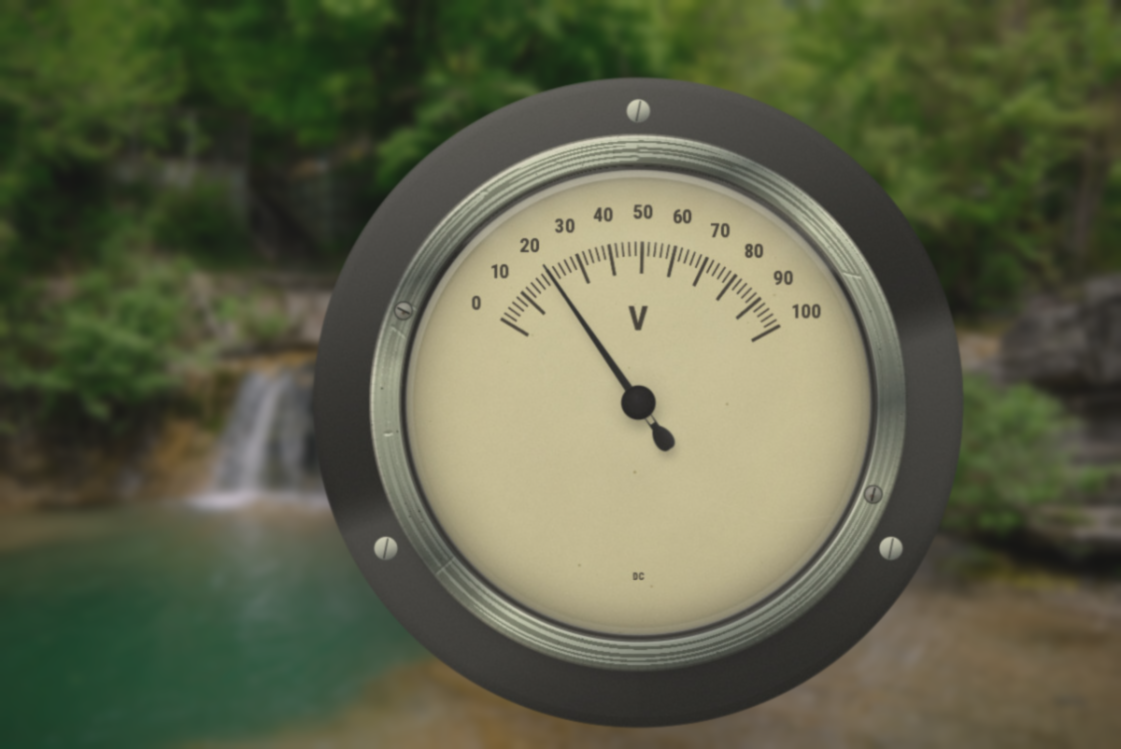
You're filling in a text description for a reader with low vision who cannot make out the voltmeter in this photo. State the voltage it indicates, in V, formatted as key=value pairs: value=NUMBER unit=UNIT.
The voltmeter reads value=20 unit=V
